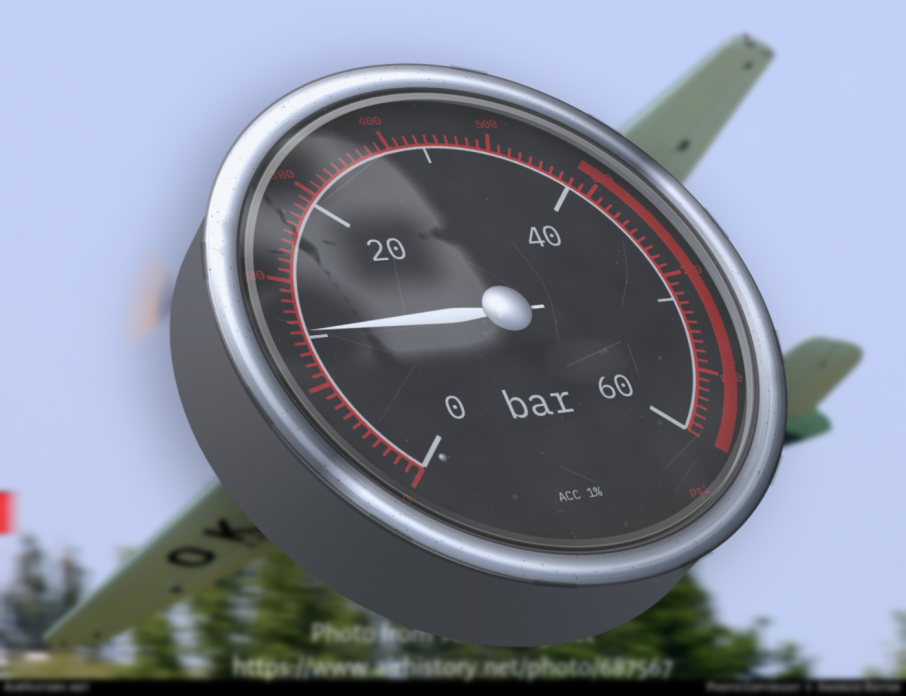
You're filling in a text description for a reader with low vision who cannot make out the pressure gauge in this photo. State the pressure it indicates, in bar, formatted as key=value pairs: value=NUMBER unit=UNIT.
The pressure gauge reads value=10 unit=bar
